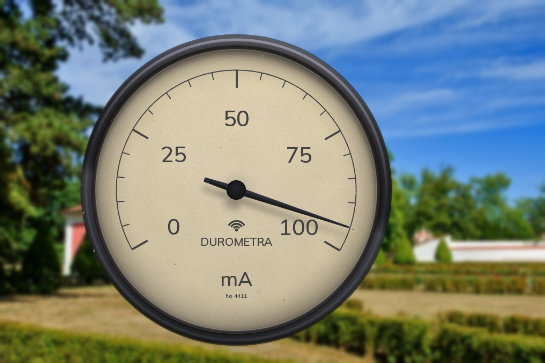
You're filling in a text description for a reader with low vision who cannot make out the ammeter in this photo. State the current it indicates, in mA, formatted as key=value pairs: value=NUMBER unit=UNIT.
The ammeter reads value=95 unit=mA
